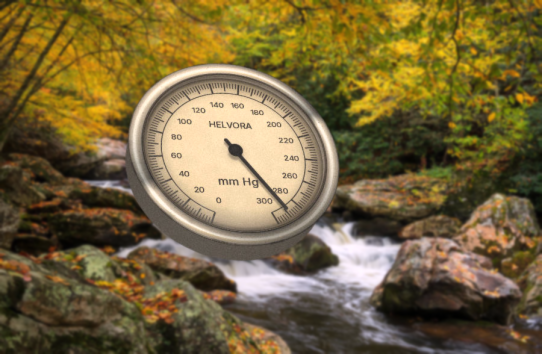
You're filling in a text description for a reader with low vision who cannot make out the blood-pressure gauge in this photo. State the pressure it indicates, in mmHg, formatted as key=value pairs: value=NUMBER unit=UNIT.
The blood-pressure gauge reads value=290 unit=mmHg
